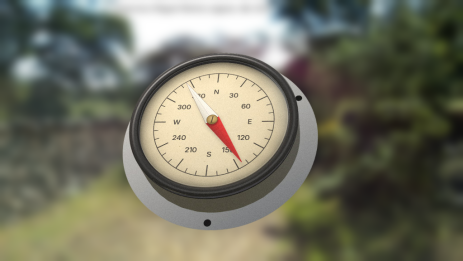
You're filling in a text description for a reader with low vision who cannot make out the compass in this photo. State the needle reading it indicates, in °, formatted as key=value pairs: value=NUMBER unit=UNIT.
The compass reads value=145 unit=°
